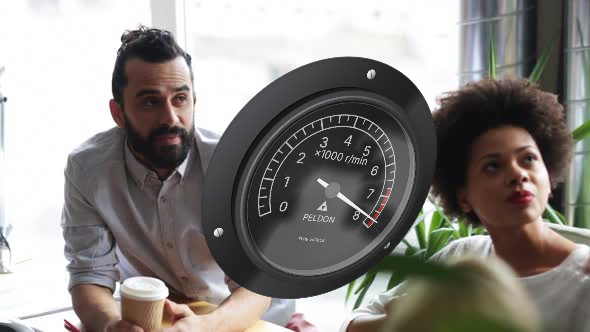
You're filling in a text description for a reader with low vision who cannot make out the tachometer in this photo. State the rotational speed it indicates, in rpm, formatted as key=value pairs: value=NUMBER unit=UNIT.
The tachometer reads value=7750 unit=rpm
